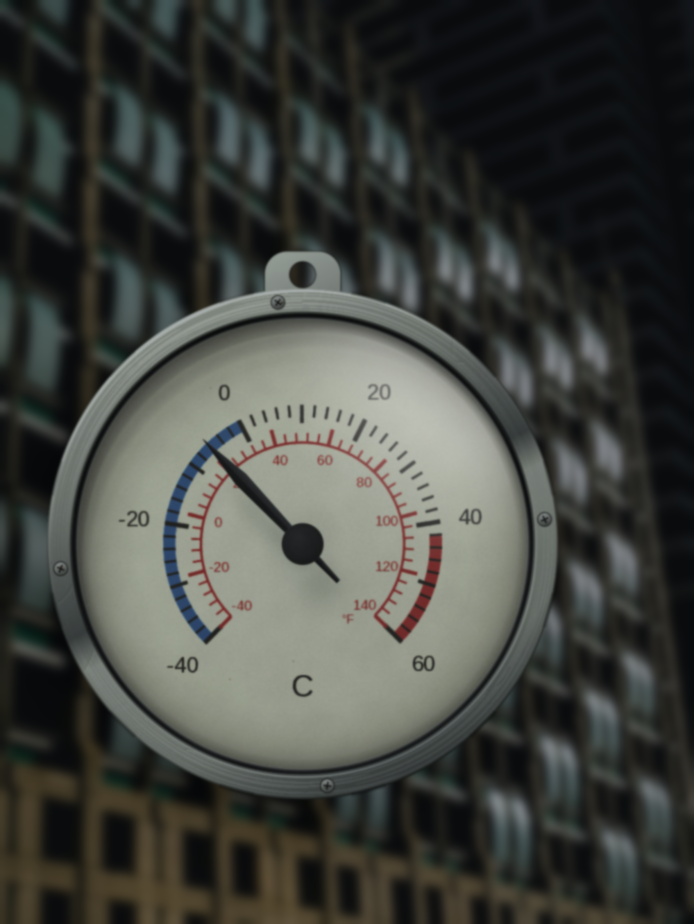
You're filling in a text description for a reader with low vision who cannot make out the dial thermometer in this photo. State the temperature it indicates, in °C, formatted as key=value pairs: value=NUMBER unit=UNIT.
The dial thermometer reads value=-6 unit=°C
